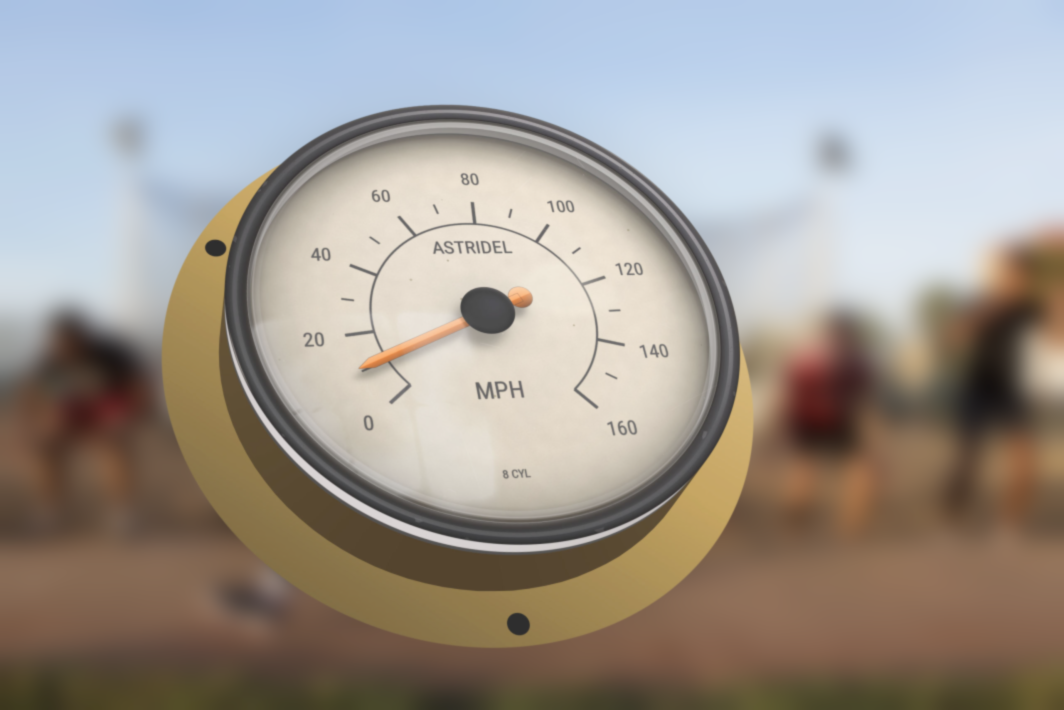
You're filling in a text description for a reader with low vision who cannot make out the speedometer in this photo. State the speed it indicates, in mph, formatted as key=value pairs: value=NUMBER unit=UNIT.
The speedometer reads value=10 unit=mph
